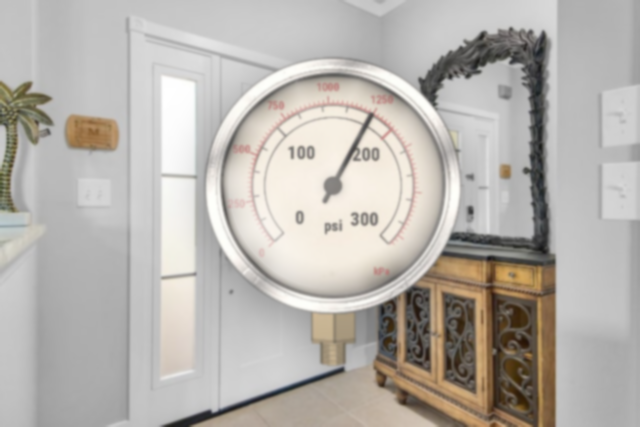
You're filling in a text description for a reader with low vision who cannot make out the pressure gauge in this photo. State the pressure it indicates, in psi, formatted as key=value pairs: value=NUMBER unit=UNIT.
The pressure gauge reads value=180 unit=psi
